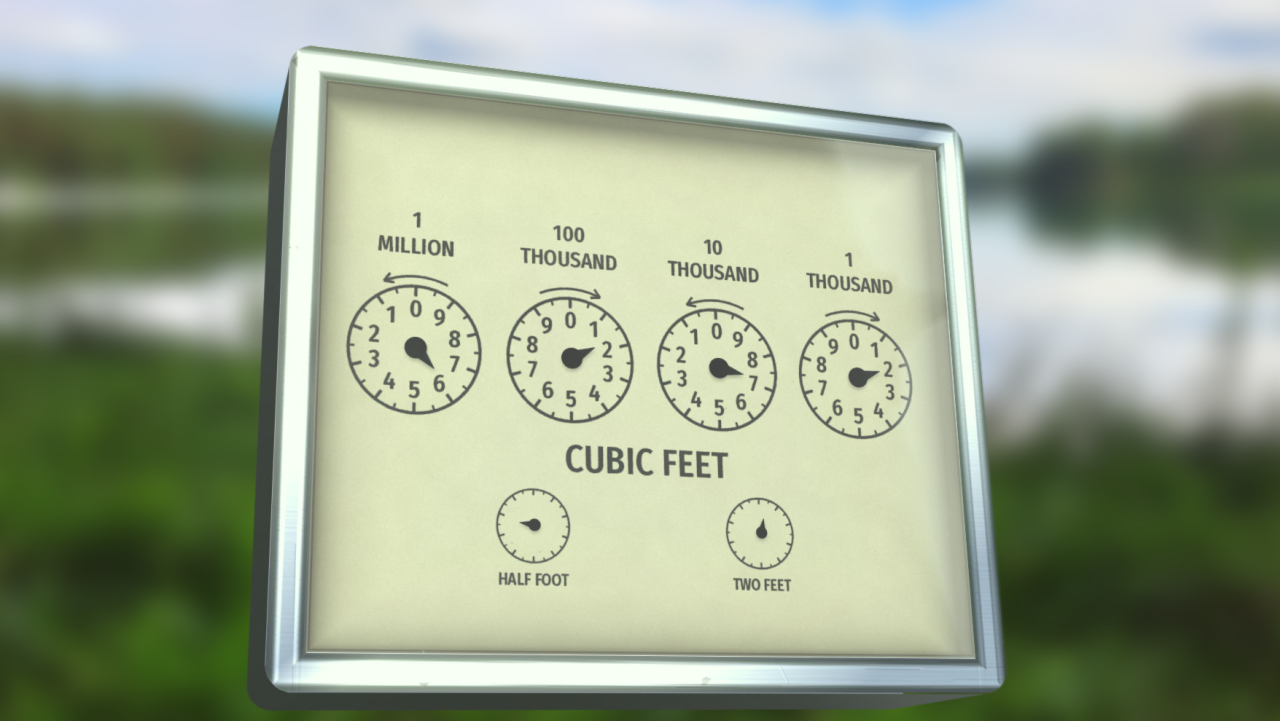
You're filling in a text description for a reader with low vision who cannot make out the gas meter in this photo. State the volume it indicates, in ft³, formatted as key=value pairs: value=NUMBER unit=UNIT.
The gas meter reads value=617200 unit=ft³
